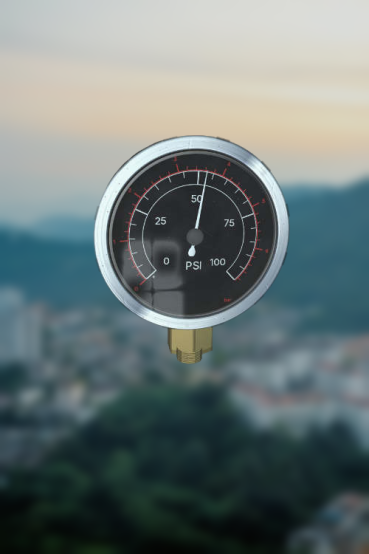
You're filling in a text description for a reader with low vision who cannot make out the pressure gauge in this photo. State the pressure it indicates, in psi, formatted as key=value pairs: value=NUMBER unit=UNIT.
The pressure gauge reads value=52.5 unit=psi
